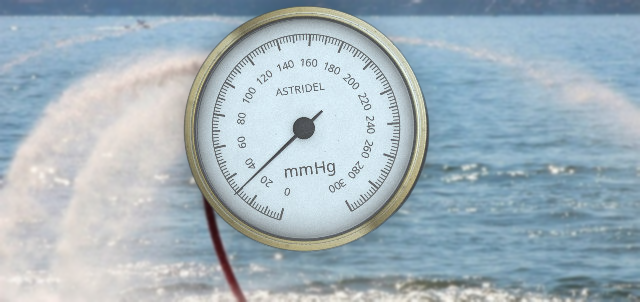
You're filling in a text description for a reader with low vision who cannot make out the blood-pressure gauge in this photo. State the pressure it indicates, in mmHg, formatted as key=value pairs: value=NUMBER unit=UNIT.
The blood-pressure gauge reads value=30 unit=mmHg
